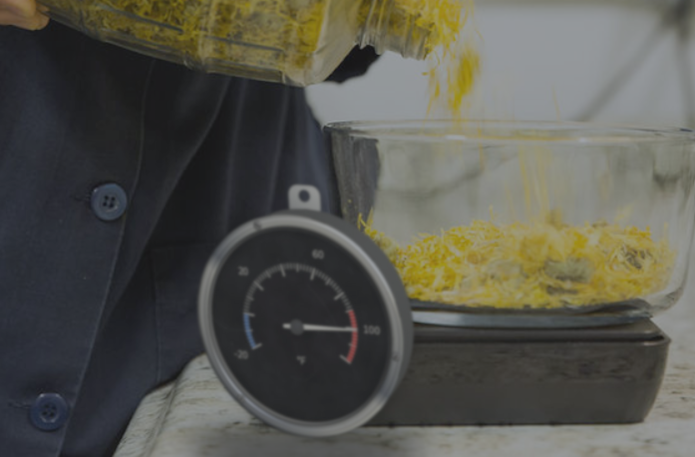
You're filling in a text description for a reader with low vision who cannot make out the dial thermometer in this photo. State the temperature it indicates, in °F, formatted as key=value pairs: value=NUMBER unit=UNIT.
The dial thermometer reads value=100 unit=°F
